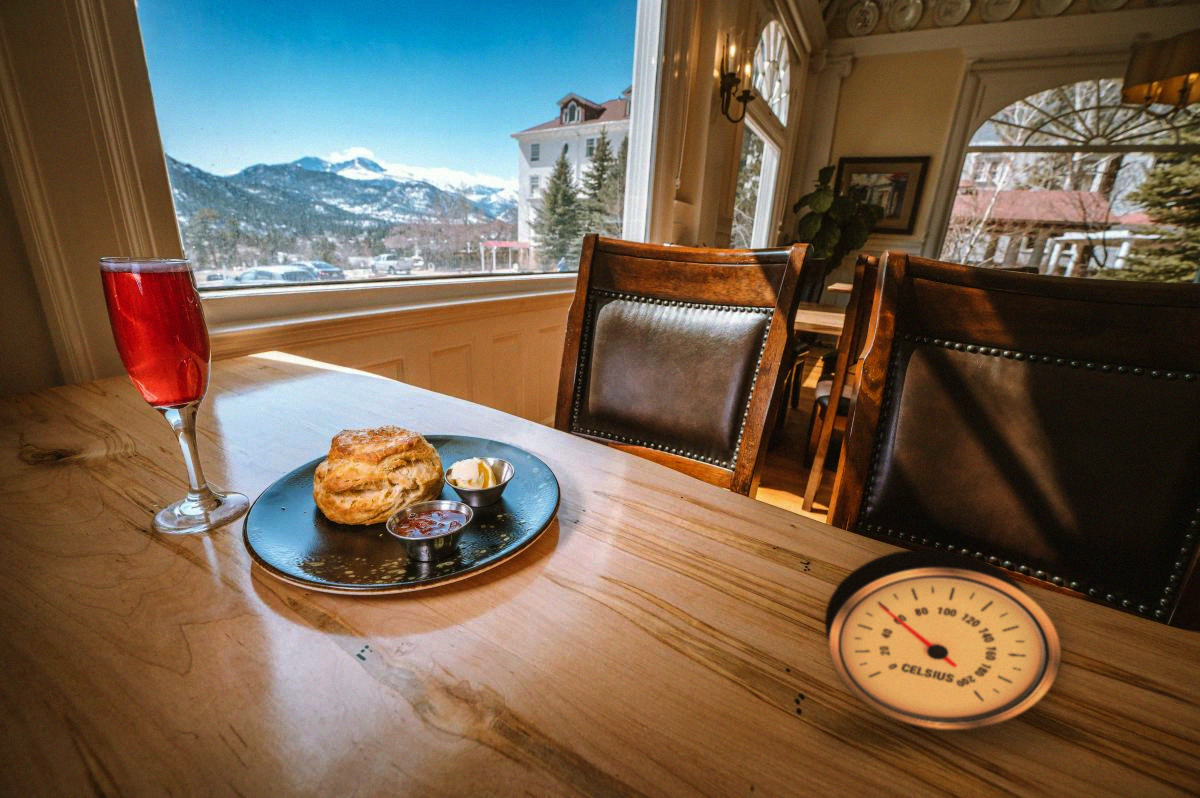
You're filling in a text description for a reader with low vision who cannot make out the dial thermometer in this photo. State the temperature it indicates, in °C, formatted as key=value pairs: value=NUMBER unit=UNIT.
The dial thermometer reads value=60 unit=°C
